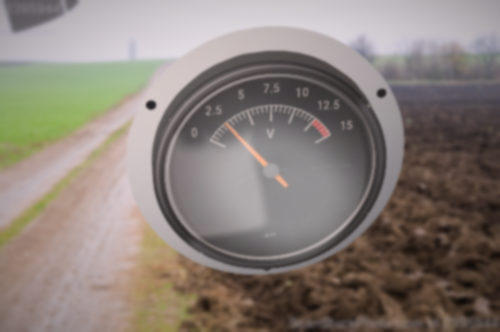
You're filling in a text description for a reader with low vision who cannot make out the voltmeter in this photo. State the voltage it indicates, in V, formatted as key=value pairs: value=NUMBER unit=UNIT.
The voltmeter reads value=2.5 unit=V
